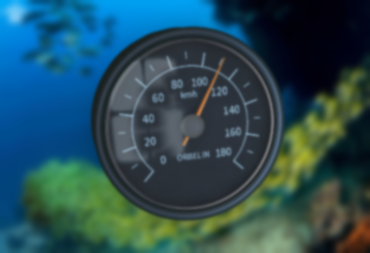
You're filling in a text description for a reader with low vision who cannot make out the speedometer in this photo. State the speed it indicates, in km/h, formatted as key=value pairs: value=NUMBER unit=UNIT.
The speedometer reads value=110 unit=km/h
